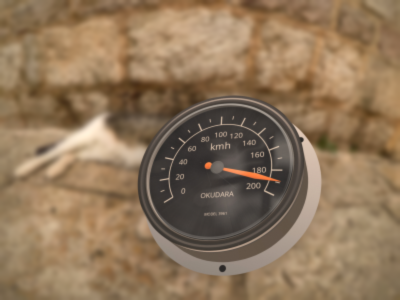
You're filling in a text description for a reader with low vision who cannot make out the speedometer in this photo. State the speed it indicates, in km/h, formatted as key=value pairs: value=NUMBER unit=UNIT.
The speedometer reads value=190 unit=km/h
